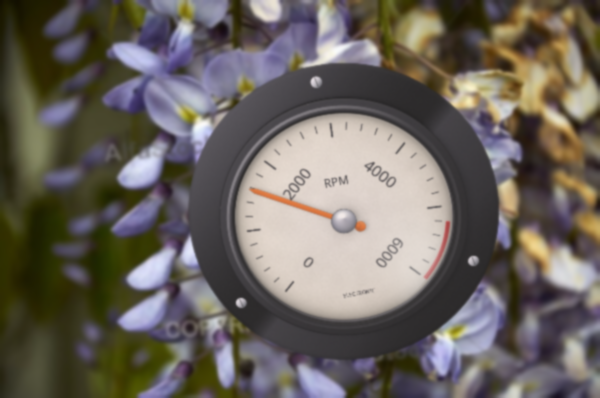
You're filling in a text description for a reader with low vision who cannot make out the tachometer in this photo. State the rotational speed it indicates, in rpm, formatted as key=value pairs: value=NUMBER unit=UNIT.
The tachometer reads value=1600 unit=rpm
